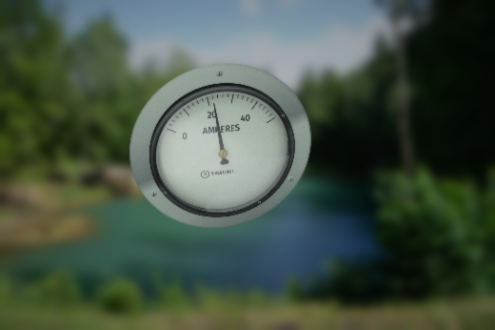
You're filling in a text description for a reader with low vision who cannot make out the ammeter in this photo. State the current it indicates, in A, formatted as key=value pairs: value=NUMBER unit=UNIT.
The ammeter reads value=22 unit=A
